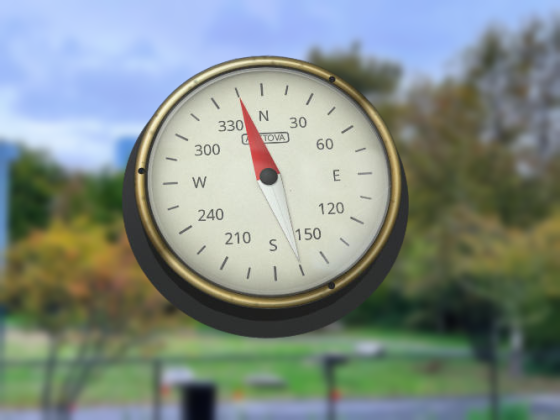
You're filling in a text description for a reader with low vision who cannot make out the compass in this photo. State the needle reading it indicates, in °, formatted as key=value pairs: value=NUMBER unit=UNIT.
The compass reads value=345 unit=°
